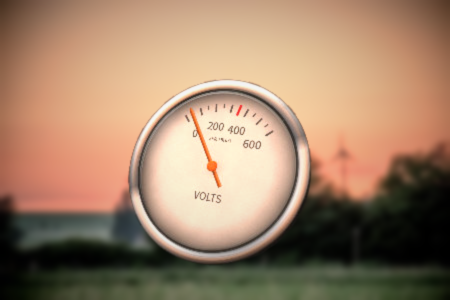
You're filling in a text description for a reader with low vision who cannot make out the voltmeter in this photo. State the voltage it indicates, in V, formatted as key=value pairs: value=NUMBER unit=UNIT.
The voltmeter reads value=50 unit=V
